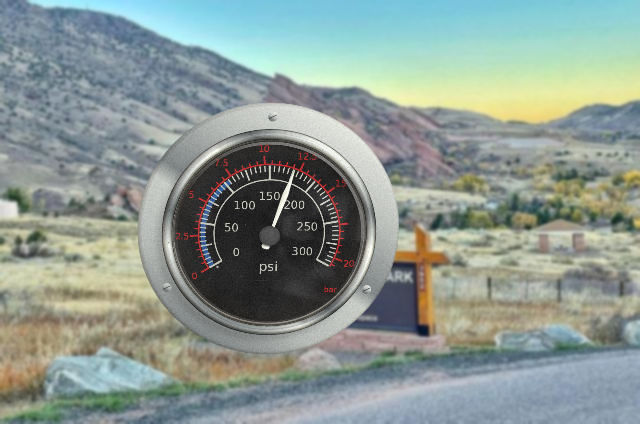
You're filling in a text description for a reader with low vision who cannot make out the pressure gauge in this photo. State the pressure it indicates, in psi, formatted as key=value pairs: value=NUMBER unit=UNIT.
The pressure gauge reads value=175 unit=psi
